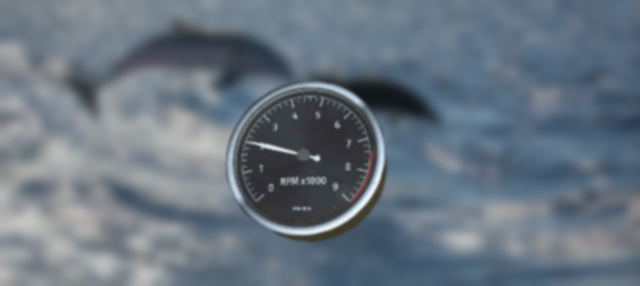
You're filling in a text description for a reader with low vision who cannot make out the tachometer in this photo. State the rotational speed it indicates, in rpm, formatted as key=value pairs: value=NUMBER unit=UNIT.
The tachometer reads value=2000 unit=rpm
